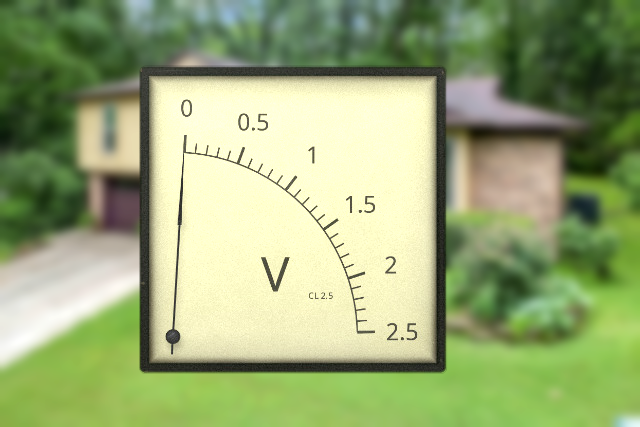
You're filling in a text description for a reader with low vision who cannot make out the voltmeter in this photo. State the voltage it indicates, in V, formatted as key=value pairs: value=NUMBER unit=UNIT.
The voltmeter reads value=0 unit=V
